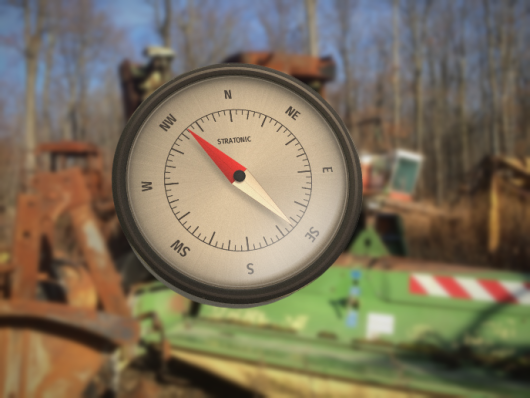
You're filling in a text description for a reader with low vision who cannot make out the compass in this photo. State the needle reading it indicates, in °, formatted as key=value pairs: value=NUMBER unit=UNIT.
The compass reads value=320 unit=°
